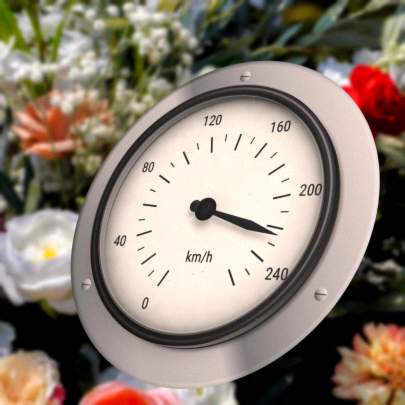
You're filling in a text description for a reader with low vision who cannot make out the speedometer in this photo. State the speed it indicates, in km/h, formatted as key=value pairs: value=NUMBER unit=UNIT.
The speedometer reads value=225 unit=km/h
